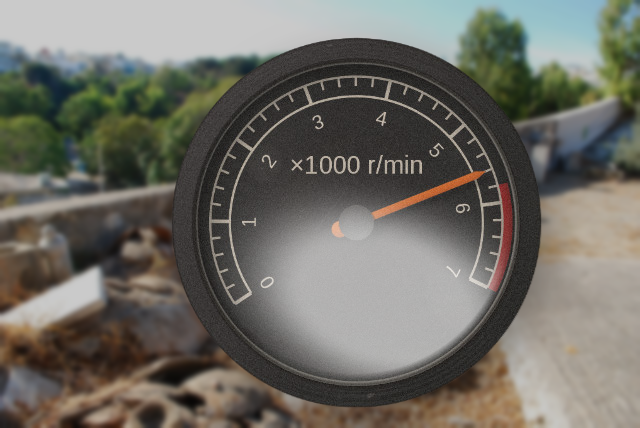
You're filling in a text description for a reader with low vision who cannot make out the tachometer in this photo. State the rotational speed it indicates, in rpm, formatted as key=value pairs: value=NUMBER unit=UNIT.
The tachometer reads value=5600 unit=rpm
